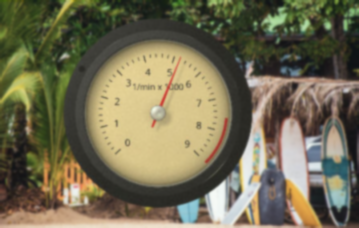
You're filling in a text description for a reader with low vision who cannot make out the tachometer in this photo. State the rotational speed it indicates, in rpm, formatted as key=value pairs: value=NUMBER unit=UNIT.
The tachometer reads value=5200 unit=rpm
